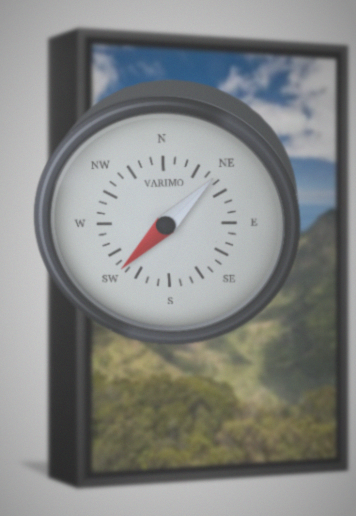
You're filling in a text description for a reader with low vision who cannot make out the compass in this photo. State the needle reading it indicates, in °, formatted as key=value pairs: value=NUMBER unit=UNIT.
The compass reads value=225 unit=°
